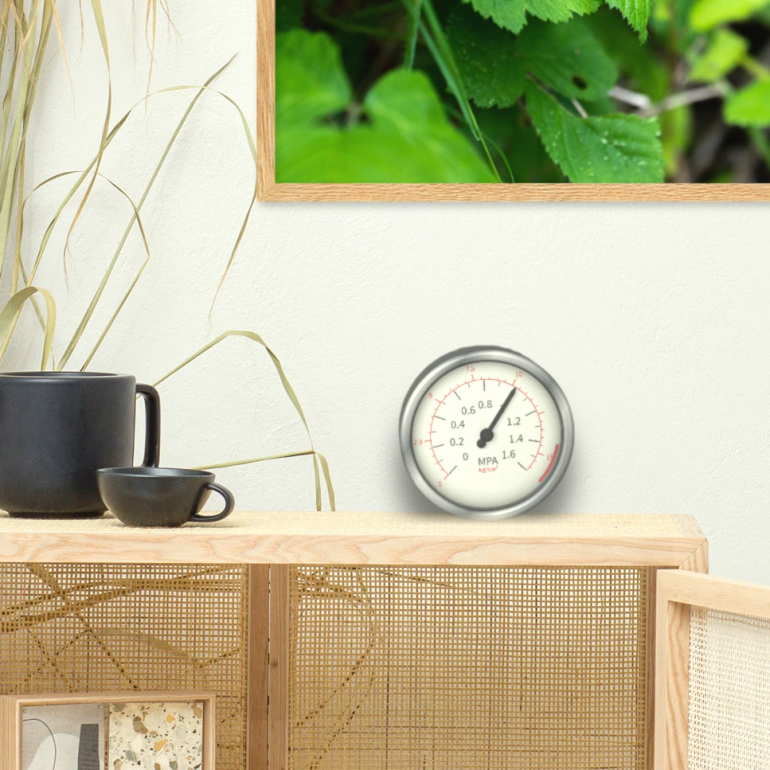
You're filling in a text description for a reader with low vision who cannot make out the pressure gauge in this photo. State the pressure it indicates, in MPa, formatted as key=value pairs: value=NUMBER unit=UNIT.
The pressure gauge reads value=1 unit=MPa
